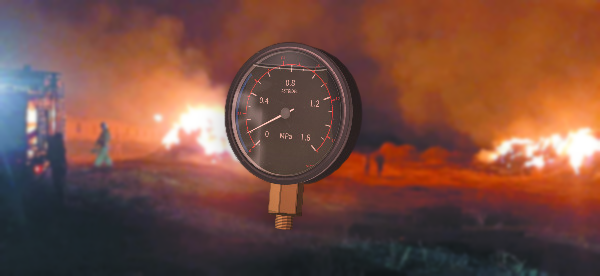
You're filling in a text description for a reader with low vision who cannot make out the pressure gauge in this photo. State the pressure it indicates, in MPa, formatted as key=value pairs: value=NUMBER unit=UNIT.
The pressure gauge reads value=0.1 unit=MPa
